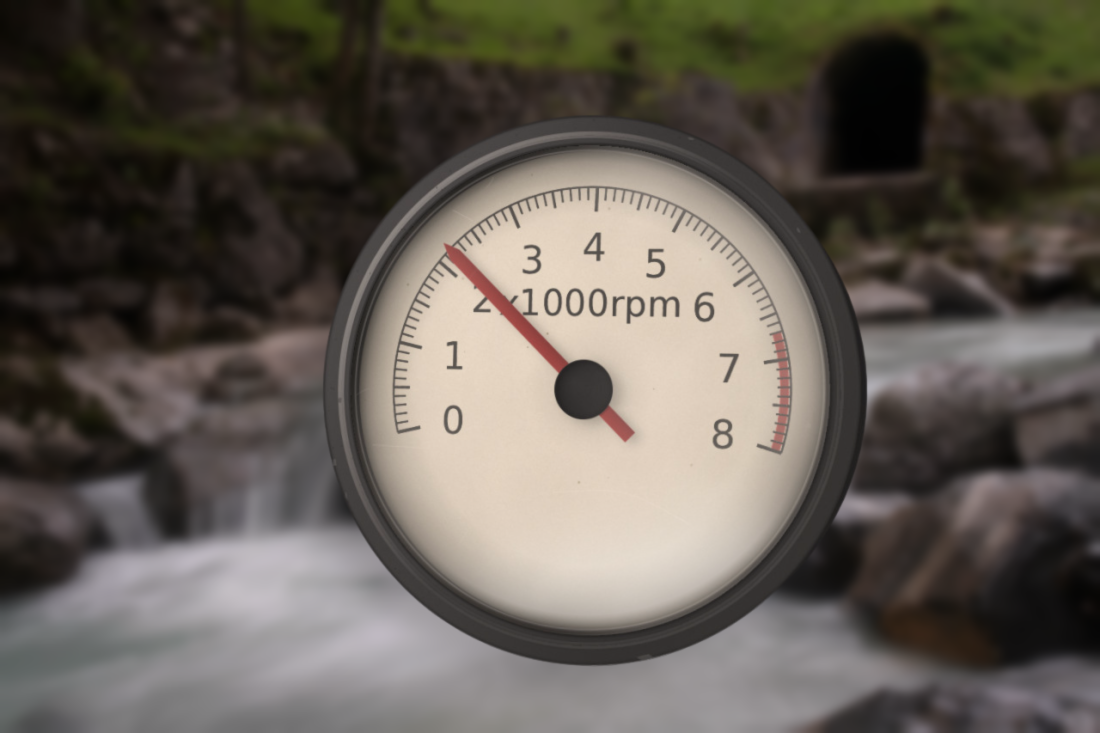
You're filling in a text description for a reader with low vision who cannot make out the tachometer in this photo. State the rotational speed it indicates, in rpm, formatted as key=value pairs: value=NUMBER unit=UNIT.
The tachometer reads value=2200 unit=rpm
